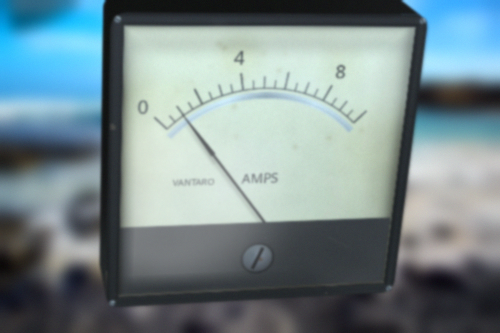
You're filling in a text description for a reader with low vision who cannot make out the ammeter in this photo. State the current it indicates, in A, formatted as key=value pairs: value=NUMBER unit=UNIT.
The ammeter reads value=1 unit=A
